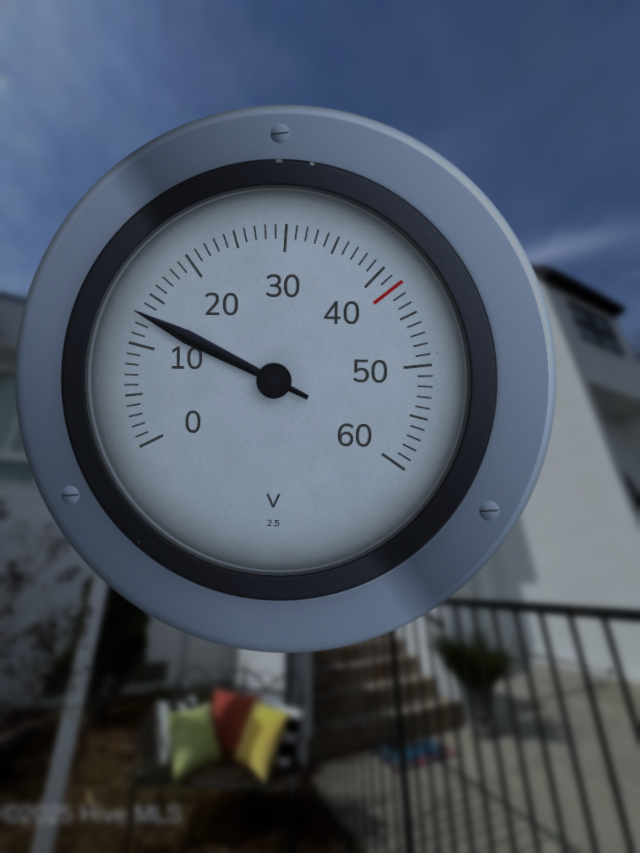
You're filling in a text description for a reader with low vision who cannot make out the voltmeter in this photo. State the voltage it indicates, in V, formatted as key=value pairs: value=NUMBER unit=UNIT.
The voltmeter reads value=13 unit=V
